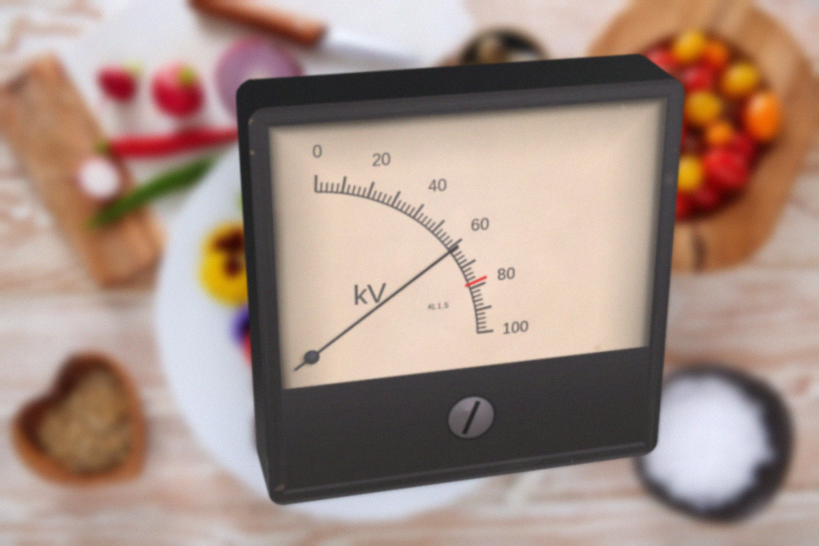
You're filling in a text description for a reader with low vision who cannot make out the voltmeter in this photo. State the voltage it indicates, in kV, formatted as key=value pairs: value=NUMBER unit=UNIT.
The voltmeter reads value=60 unit=kV
